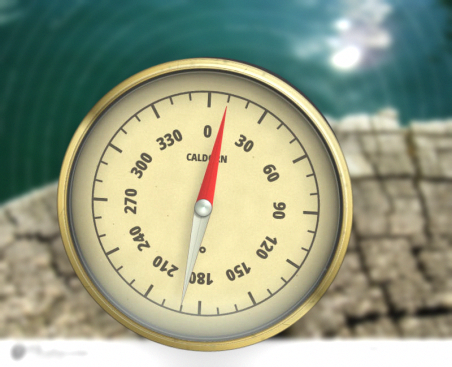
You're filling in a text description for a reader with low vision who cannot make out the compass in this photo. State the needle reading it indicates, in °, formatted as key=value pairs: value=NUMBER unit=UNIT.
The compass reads value=10 unit=°
